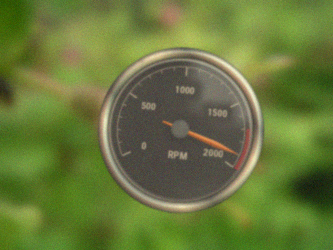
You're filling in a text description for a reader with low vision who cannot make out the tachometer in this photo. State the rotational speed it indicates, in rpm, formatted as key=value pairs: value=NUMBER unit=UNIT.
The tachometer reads value=1900 unit=rpm
